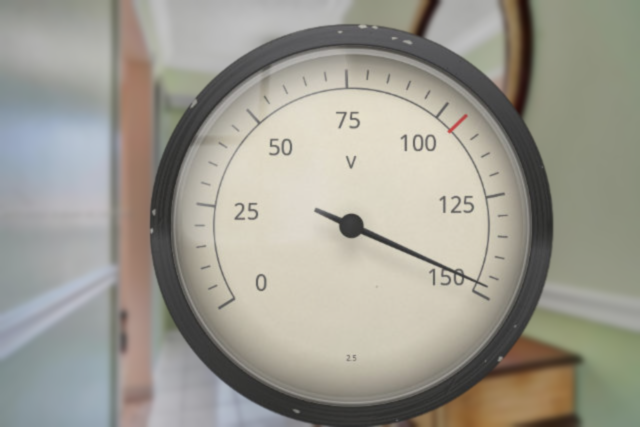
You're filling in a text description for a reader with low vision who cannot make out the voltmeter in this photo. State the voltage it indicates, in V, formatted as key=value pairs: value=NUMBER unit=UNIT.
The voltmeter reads value=147.5 unit=V
